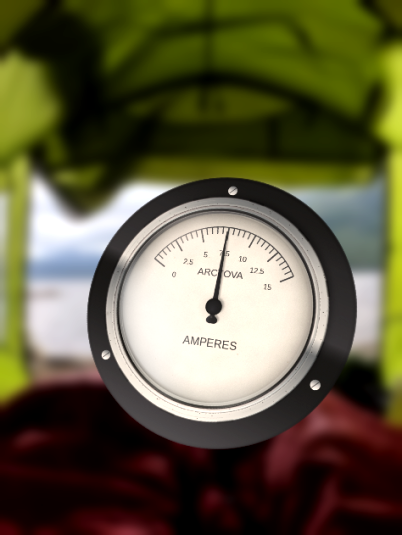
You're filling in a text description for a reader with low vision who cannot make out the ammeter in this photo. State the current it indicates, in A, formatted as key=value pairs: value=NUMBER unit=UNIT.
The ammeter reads value=7.5 unit=A
